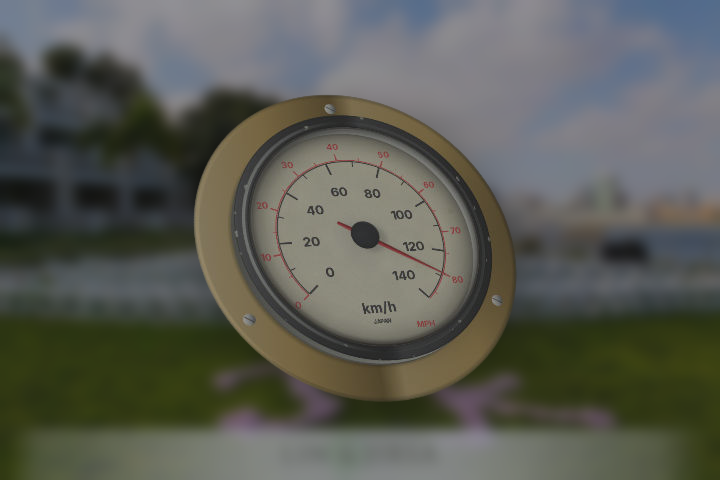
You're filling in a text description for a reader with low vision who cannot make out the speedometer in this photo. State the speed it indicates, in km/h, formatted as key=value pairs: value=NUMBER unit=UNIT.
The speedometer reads value=130 unit=km/h
